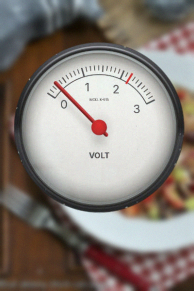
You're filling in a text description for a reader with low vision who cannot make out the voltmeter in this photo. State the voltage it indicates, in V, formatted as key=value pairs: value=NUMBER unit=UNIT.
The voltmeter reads value=0.3 unit=V
